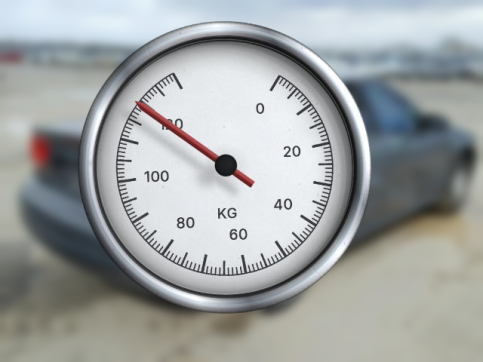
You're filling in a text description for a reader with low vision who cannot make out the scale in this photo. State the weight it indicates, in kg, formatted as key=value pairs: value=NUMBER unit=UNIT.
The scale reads value=119 unit=kg
